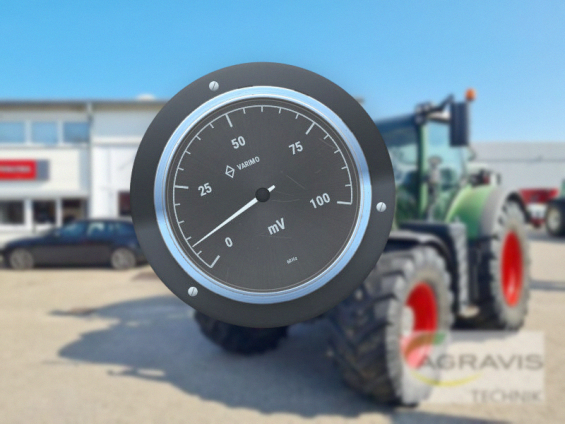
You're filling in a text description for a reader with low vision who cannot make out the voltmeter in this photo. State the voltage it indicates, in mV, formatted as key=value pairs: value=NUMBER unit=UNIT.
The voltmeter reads value=7.5 unit=mV
